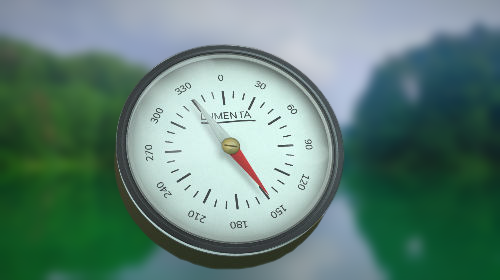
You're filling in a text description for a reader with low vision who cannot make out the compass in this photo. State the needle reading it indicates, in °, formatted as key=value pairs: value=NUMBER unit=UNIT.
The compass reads value=150 unit=°
